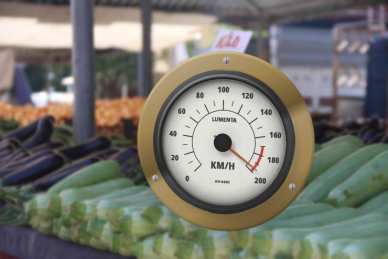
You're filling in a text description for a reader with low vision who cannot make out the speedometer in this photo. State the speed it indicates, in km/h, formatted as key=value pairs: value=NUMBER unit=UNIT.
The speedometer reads value=195 unit=km/h
